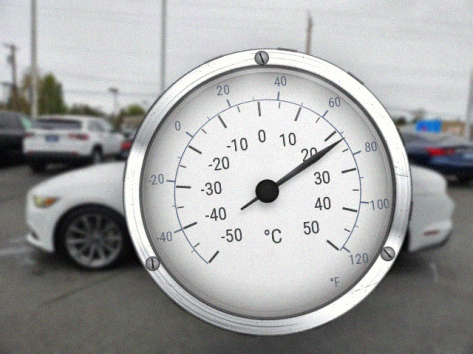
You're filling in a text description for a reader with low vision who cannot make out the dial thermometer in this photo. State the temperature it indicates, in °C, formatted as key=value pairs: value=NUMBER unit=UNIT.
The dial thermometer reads value=22.5 unit=°C
